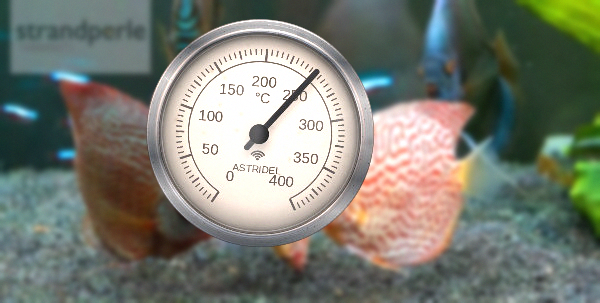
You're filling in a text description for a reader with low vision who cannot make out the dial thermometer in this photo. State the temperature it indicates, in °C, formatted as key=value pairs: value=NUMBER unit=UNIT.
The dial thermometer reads value=250 unit=°C
